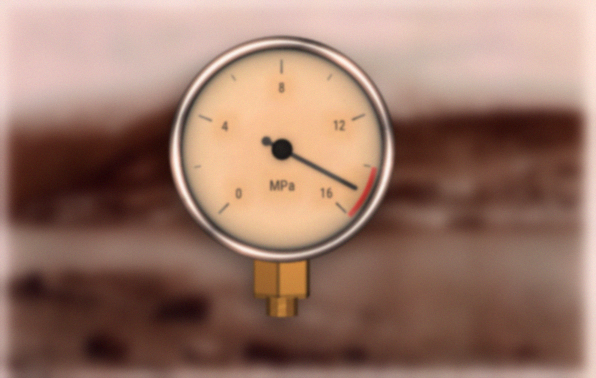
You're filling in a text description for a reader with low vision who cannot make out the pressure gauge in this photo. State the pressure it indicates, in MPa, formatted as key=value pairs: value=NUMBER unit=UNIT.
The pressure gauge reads value=15 unit=MPa
